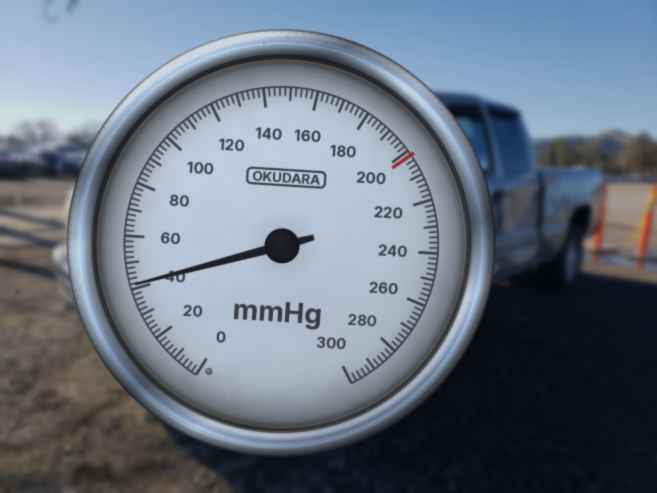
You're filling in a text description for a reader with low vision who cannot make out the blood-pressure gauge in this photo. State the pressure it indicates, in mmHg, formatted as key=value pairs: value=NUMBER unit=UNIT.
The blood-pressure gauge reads value=42 unit=mmHg
